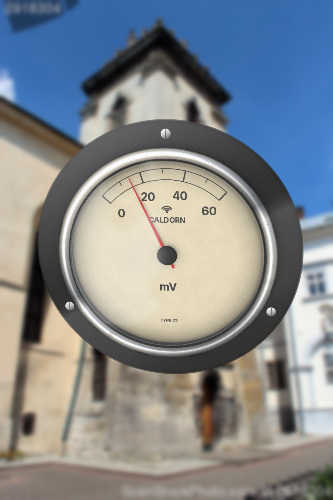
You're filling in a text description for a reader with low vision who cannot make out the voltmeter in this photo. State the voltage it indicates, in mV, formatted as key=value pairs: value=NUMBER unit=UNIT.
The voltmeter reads value=15 unit=mV
